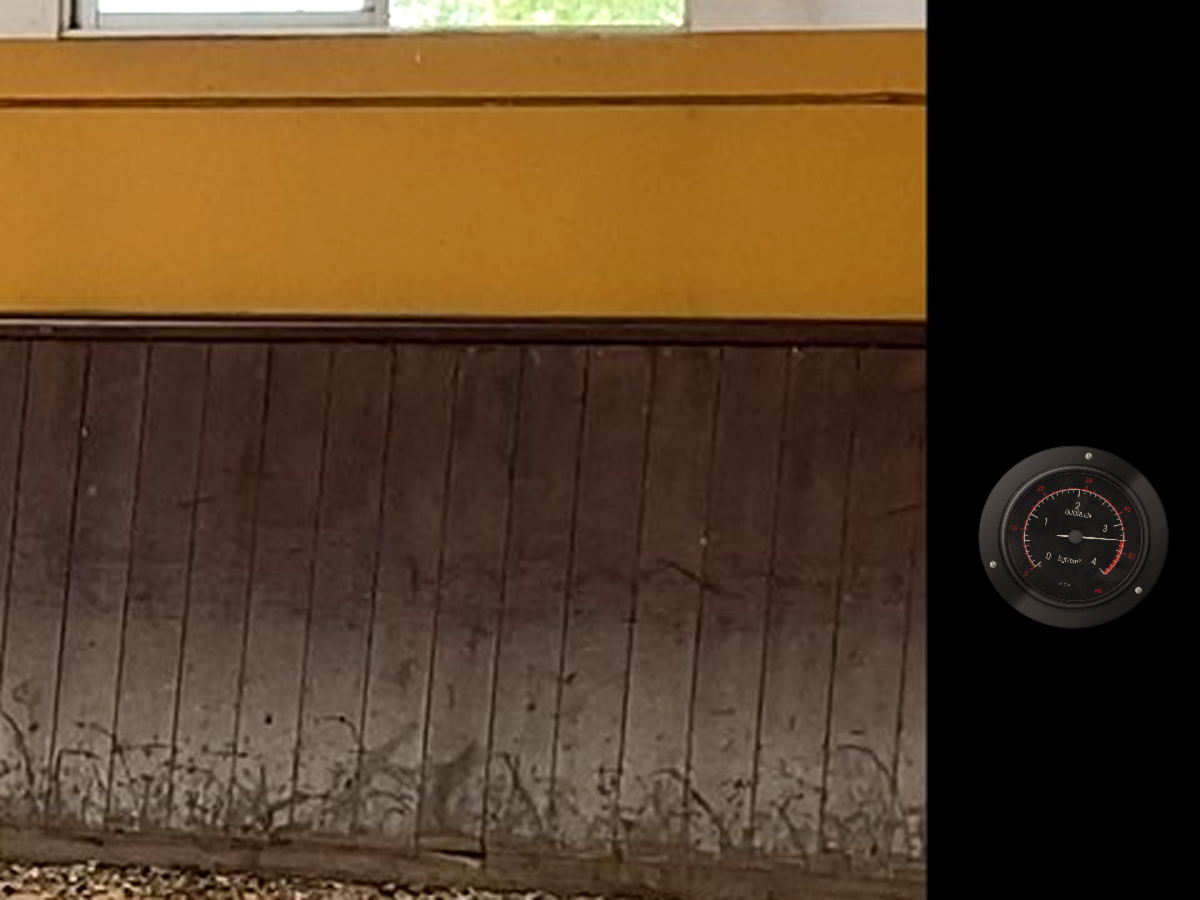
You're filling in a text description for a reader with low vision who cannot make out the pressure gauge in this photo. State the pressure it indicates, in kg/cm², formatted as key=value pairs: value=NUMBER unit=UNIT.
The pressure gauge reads value=3.3 unit=kg/cm²
